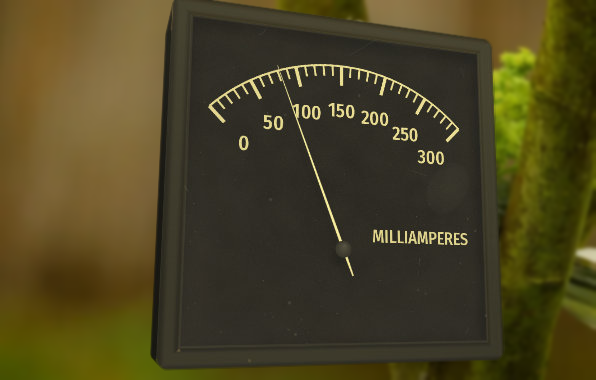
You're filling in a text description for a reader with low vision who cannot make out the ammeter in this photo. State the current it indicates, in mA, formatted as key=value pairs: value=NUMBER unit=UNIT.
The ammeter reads value=80 unit=mA
